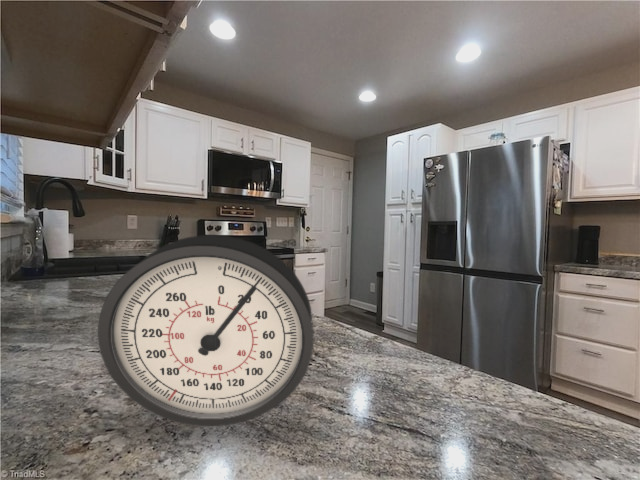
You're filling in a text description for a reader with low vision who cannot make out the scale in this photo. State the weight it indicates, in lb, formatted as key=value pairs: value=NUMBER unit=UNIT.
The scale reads value=20 unit=lb
